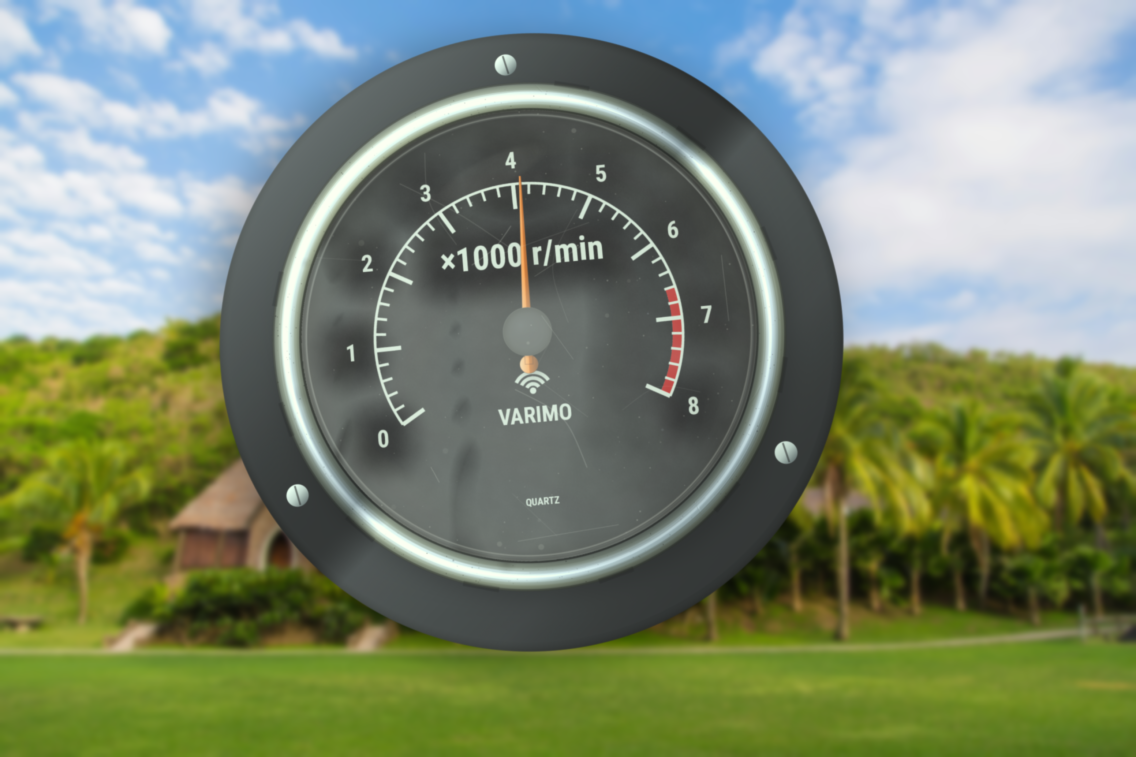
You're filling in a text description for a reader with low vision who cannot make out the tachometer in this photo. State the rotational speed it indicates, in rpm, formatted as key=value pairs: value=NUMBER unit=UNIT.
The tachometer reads value=4100 unit=rpm
